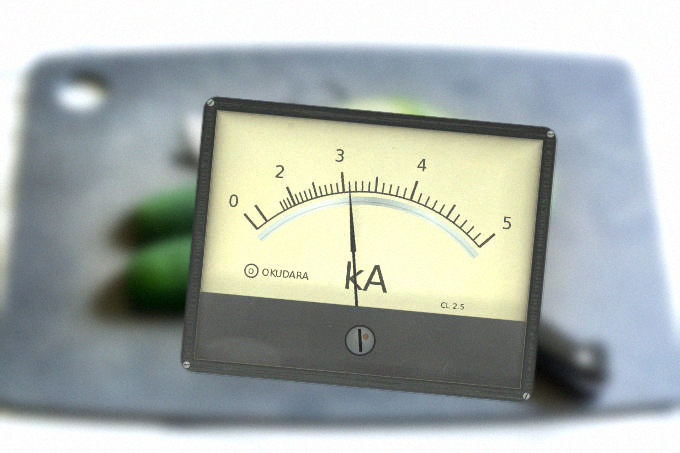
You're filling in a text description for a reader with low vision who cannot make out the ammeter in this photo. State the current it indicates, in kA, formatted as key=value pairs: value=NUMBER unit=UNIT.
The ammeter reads value=3.1 unit=kA
